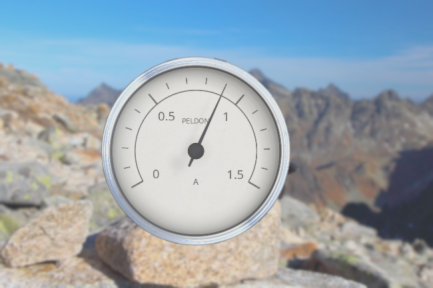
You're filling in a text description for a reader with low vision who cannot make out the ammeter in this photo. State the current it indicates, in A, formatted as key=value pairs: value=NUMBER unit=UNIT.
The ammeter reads value=0.9 unit=A
